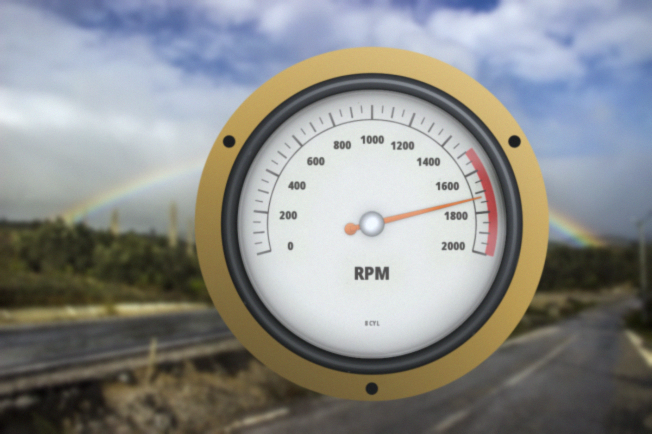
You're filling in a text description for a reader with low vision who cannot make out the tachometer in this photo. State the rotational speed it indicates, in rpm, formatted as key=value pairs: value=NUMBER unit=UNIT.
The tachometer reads value=1725 unit=rpm
